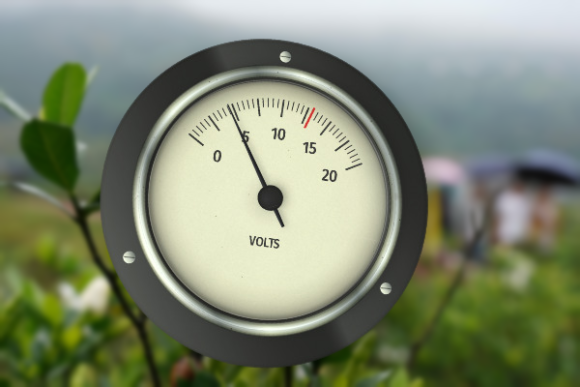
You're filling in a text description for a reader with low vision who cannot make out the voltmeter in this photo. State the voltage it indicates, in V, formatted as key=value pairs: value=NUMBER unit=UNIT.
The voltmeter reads value=4.5 unit=V
